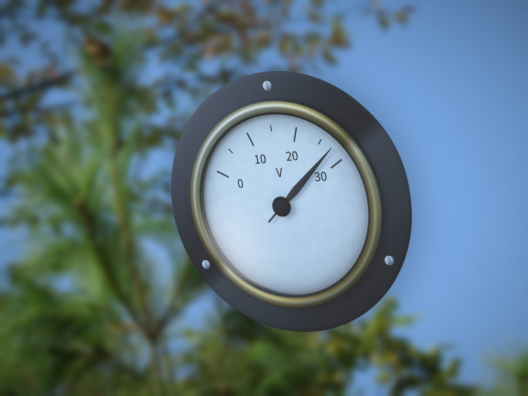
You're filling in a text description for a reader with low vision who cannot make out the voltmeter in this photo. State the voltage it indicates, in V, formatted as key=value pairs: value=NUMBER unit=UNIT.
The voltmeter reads value=27.5 unit=V
